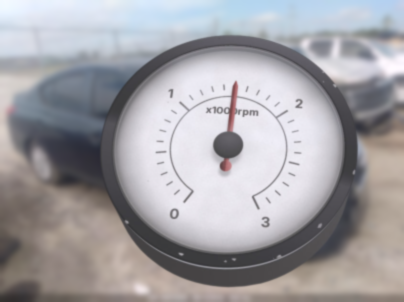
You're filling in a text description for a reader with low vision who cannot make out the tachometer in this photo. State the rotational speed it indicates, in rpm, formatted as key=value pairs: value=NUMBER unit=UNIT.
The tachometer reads value=1500 unit=rpm
